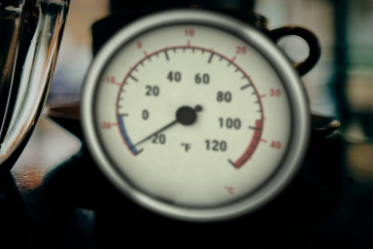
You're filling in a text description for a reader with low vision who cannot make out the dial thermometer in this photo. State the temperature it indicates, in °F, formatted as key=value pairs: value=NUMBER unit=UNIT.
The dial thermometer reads value=-16 unit=°F
